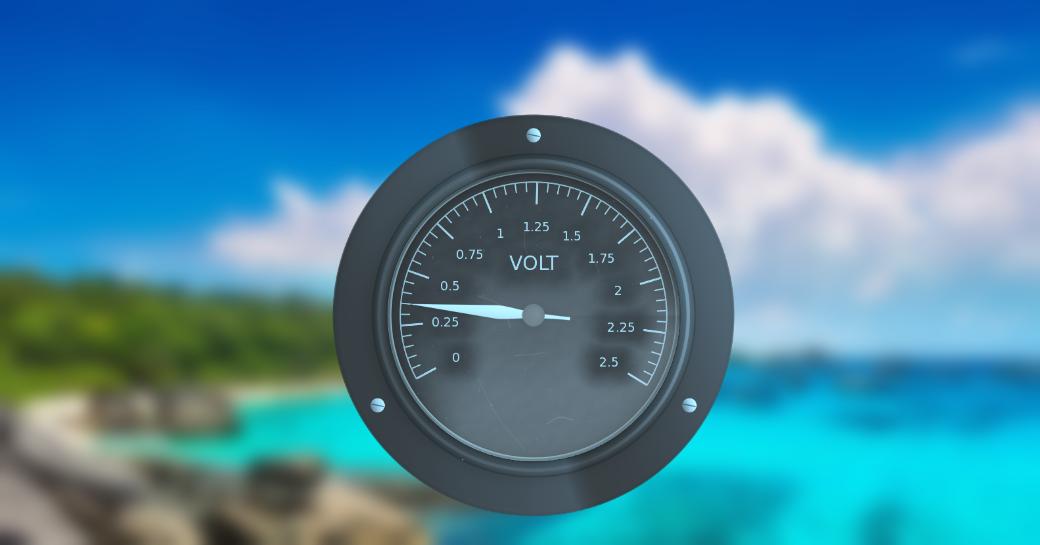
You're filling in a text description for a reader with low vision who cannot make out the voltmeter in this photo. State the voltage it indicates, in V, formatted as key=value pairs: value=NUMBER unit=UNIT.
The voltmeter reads value=0.35 unit=V
